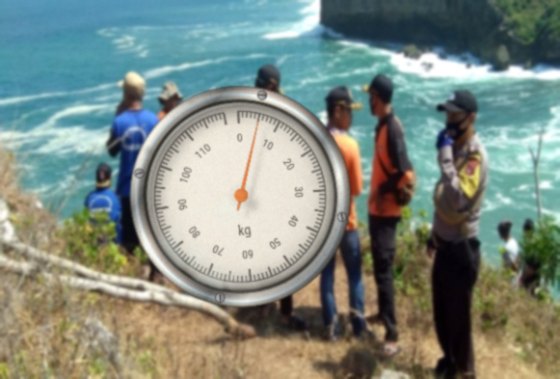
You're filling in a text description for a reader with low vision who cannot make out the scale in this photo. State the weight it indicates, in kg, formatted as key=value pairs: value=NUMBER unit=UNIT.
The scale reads value=5 unit=kg
